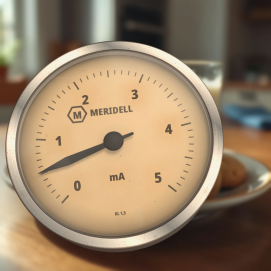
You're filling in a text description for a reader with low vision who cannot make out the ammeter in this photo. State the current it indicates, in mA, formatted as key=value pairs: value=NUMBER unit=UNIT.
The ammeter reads value=0.5 unit=mA
